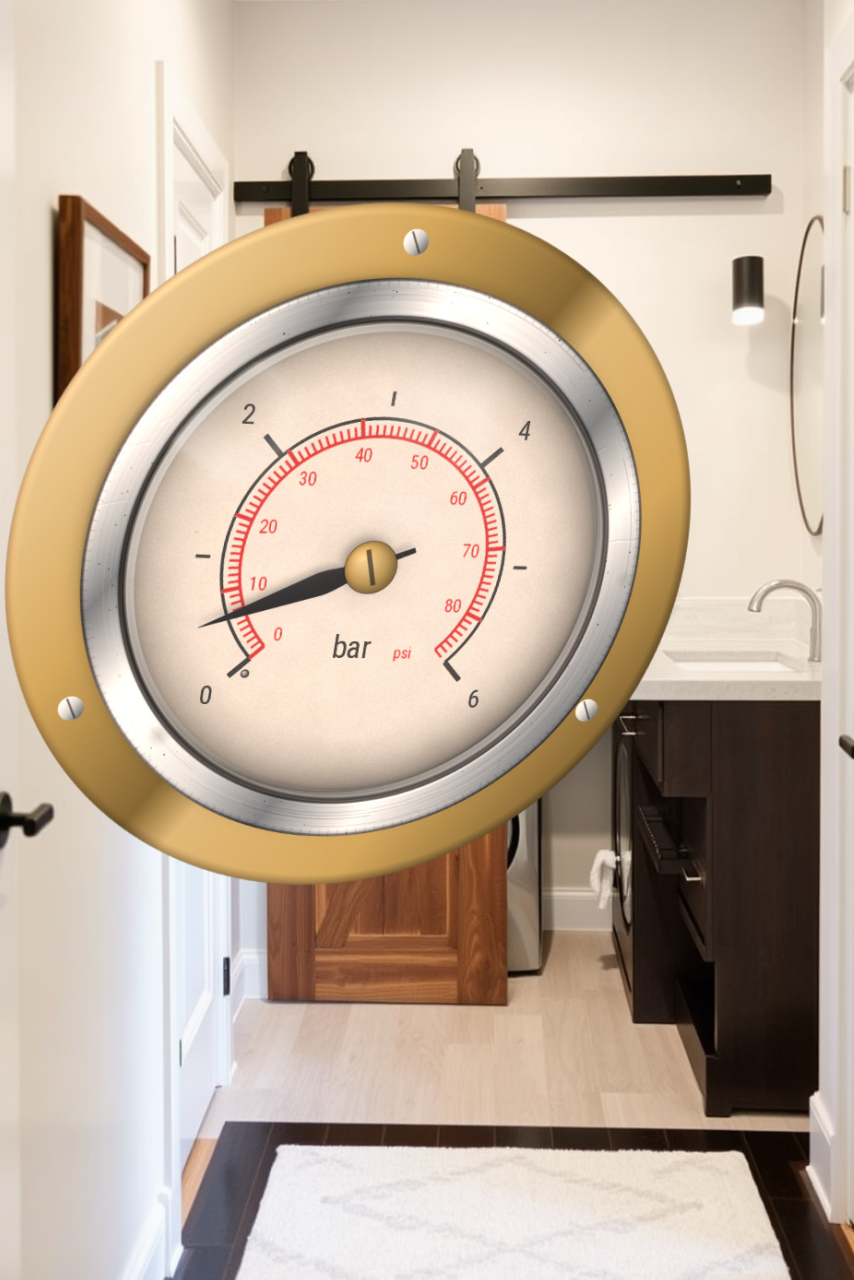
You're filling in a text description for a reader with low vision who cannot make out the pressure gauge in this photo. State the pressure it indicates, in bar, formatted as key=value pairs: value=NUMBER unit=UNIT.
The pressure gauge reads value=0.5 unit=bar
